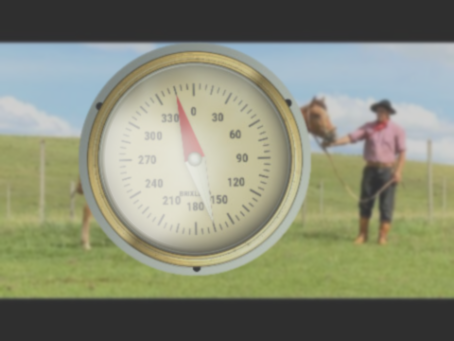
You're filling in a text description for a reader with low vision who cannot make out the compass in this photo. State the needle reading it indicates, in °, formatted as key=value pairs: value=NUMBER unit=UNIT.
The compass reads value=345 unit=°
